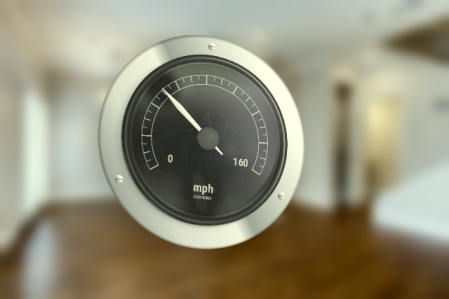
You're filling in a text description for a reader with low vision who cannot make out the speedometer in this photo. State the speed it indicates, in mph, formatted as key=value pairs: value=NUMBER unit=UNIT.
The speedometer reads value=50 unit=mph
